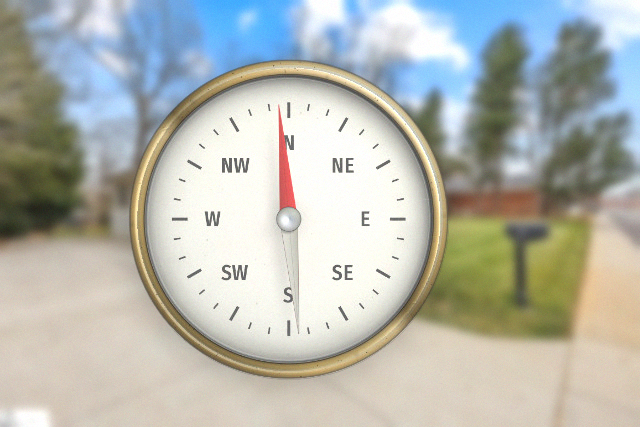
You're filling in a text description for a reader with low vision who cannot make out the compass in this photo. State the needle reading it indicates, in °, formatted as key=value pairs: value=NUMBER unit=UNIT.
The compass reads value=355 unit=°
